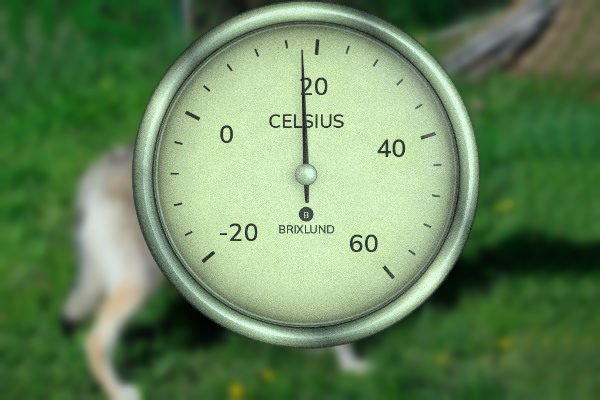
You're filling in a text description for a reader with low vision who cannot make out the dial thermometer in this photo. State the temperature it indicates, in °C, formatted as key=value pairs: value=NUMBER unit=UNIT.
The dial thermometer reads value=18 unit=°C
